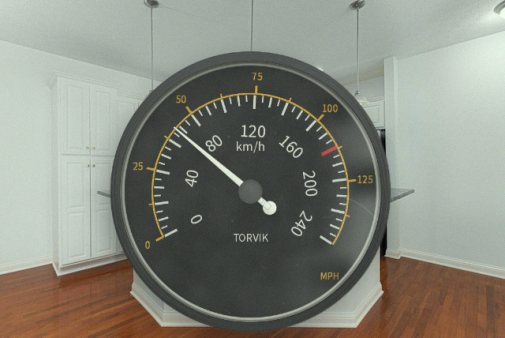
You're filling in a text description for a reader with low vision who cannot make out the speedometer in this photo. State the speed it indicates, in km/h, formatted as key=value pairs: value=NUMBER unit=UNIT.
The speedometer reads value=67.5 unit=km/h
